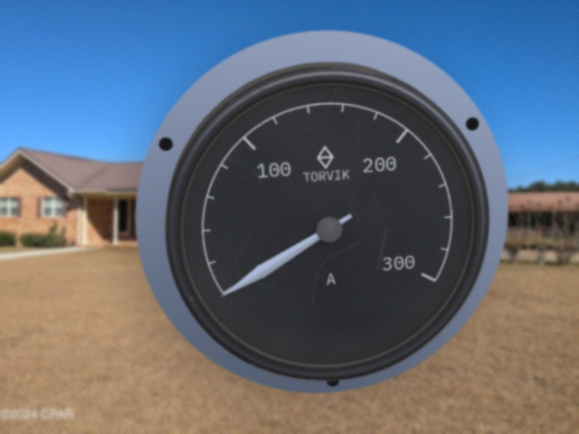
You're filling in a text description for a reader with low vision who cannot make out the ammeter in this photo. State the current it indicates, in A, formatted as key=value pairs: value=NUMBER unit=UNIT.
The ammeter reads value=0 unit=A
